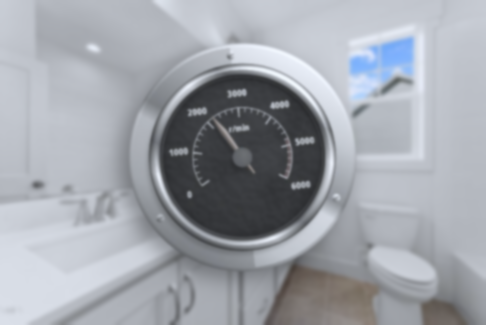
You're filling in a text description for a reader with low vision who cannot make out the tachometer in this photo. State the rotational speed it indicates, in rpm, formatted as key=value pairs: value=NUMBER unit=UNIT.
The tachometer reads value=2200 unit=rpm
